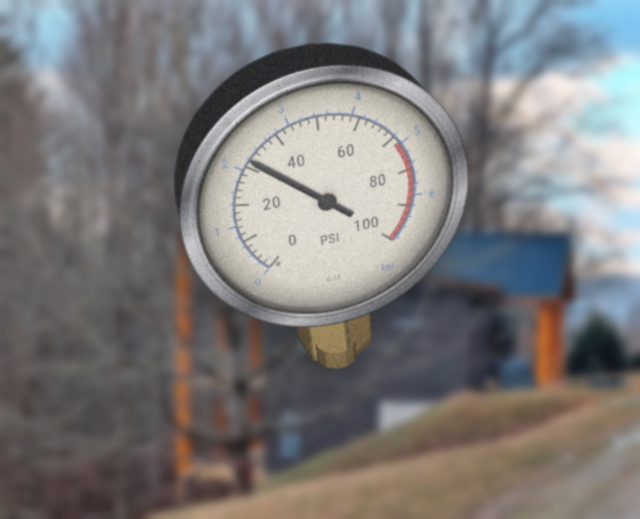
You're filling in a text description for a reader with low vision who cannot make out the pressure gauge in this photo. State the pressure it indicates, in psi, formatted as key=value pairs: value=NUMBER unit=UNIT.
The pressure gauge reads value=32 unit=psi
